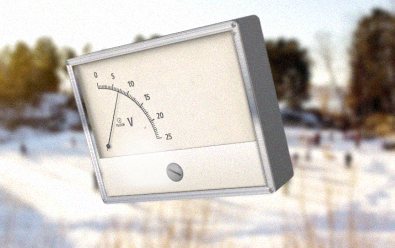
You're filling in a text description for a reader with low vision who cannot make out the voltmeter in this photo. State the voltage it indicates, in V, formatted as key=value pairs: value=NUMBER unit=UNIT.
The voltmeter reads value=7.5 unit=V
